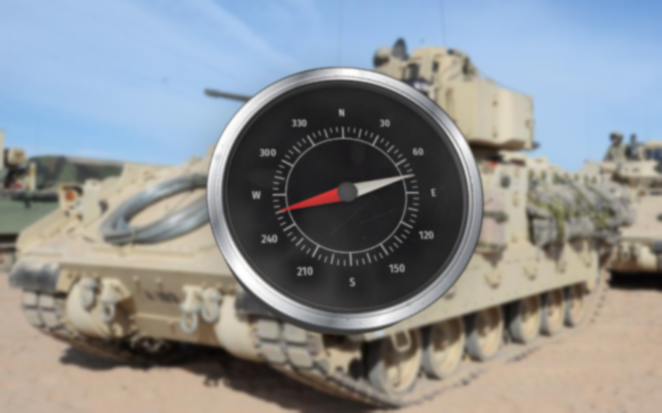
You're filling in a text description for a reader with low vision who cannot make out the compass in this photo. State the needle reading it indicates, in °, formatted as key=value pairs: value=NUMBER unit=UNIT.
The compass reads value=255 unit=°
